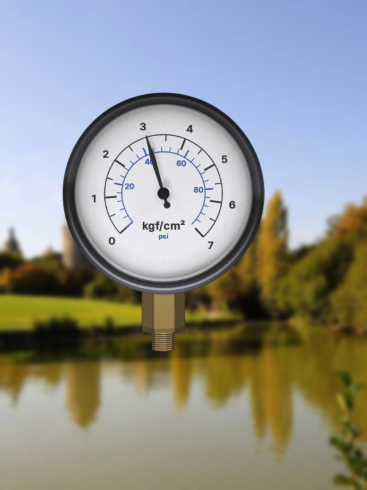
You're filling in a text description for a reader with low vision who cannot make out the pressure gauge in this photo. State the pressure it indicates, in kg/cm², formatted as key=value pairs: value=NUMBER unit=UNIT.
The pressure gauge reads value=3 unit=kg/cm²
